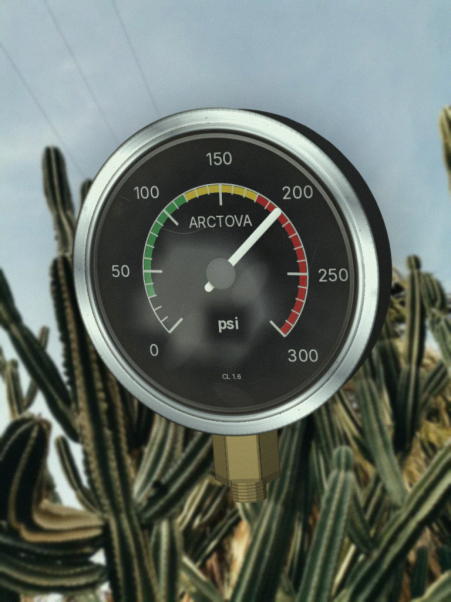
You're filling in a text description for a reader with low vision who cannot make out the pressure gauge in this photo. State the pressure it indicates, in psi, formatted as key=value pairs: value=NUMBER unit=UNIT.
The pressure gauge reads value=200 unit=psi
